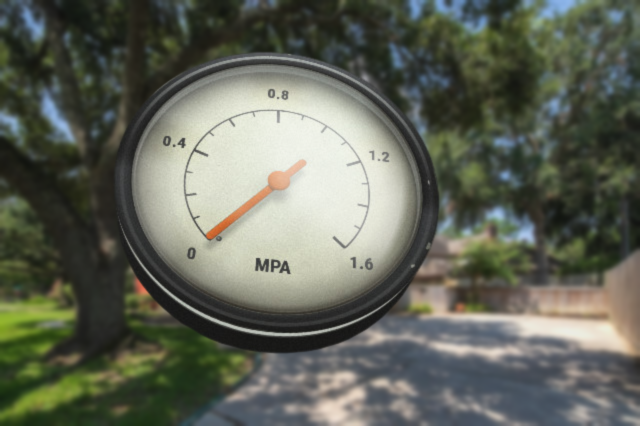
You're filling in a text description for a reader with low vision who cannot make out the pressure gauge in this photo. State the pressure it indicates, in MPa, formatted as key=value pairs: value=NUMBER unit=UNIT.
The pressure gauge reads value=0 unit=MPa
